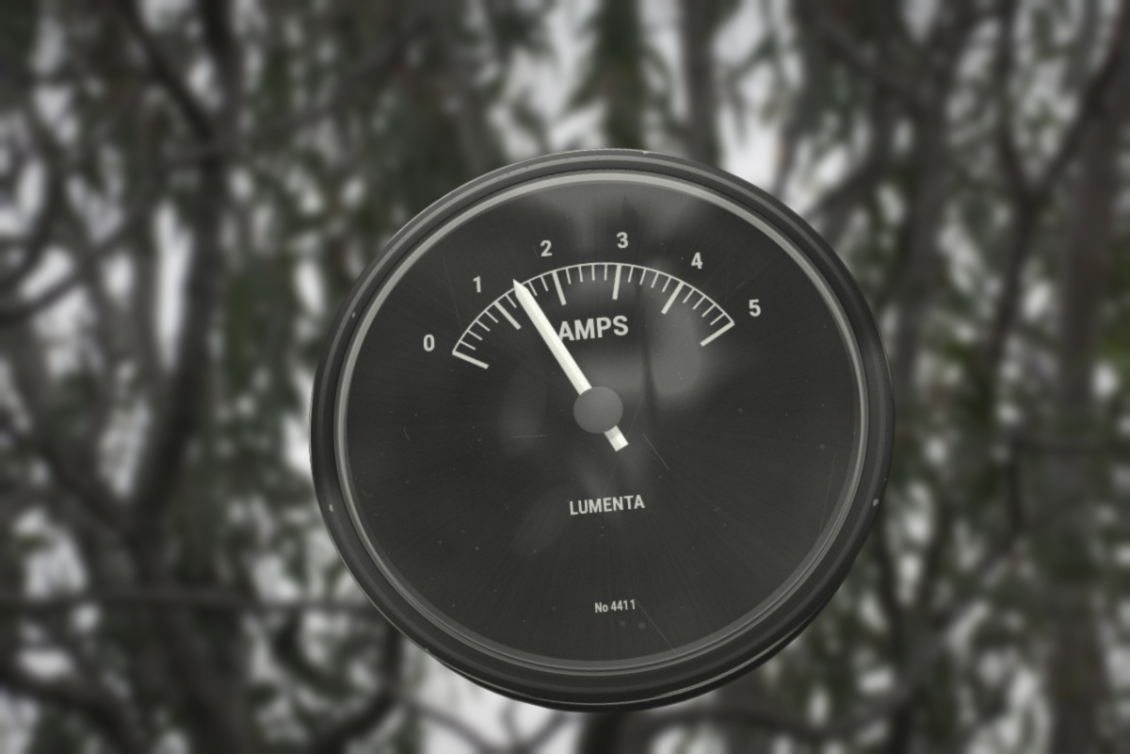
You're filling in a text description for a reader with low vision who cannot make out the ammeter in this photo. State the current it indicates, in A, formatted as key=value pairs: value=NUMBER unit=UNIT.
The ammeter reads value=1.4 unit=A
